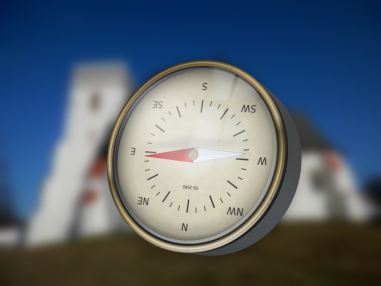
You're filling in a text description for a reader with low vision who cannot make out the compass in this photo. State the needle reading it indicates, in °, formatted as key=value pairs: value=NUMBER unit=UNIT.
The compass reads value=85 unit=°
